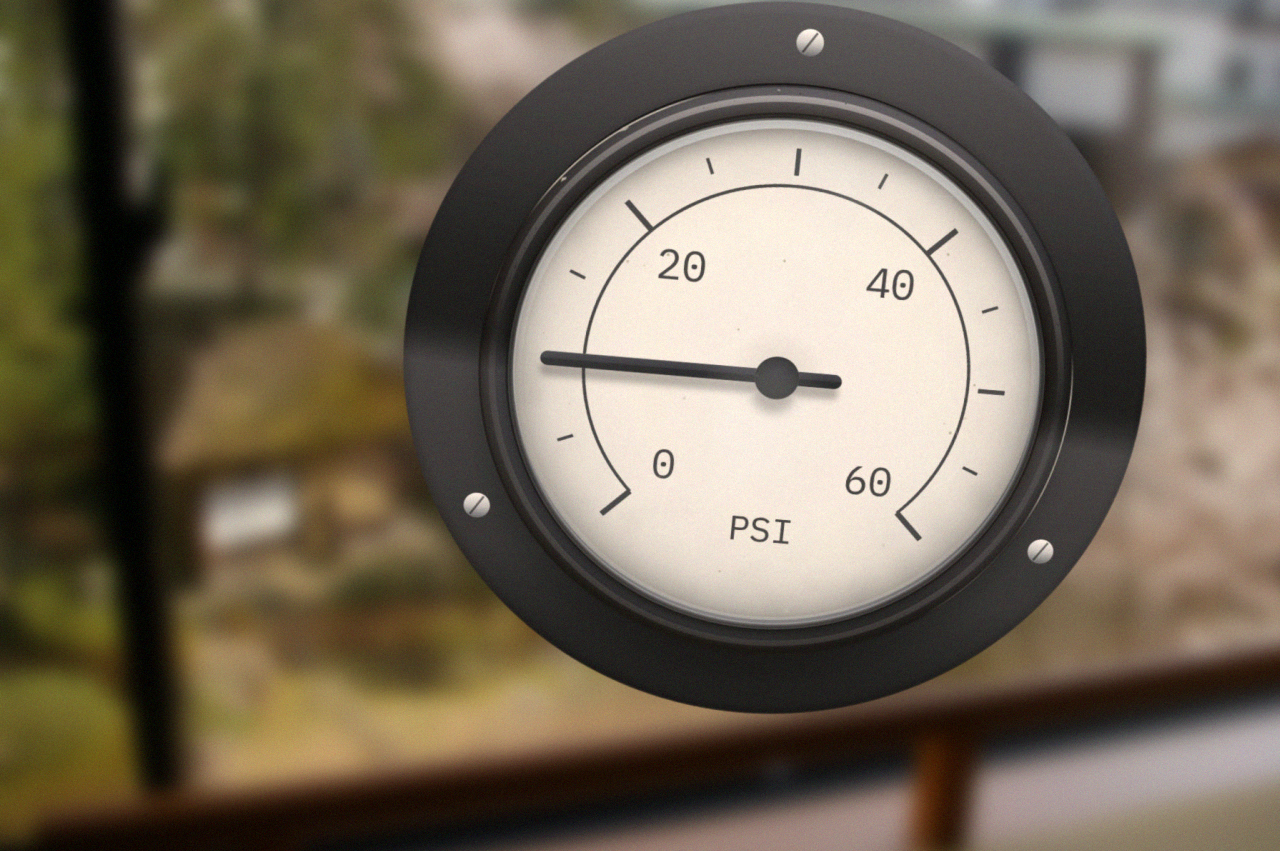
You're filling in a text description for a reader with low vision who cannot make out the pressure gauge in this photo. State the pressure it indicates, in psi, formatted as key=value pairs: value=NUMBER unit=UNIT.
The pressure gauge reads value=10 unit=psi
